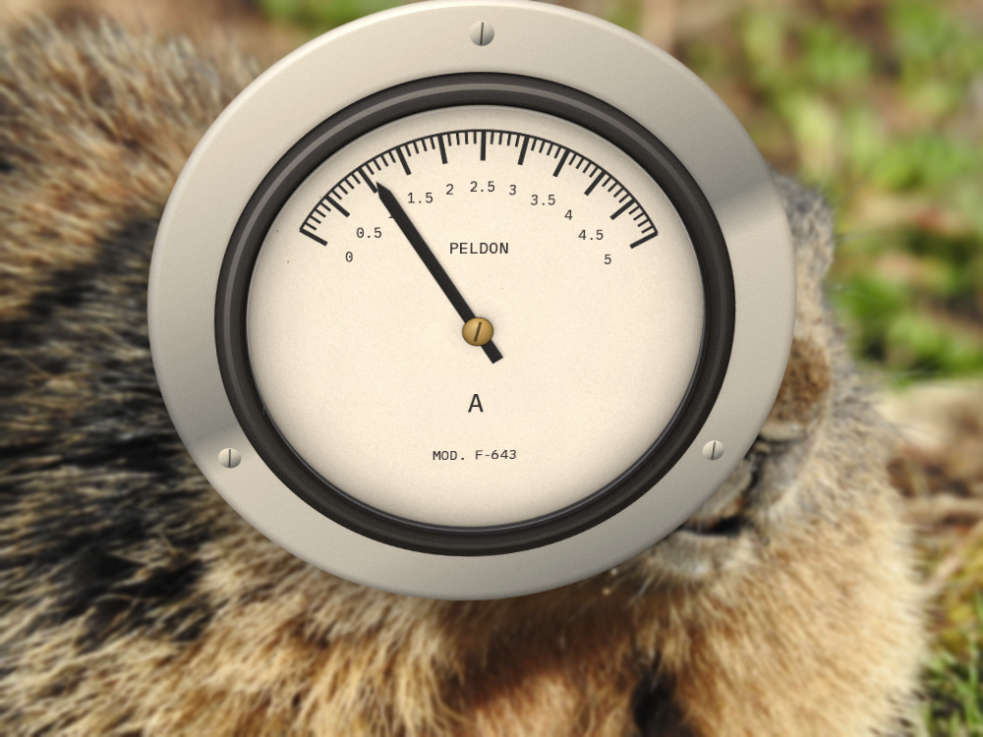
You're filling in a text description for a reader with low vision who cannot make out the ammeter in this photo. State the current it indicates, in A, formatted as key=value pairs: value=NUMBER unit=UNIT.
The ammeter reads value=1.1 unit=A
